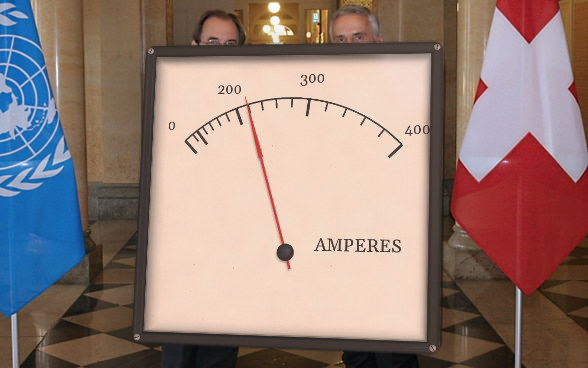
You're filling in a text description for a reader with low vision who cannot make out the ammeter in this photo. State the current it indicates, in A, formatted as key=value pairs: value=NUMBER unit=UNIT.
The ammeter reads value=220 unit=A
